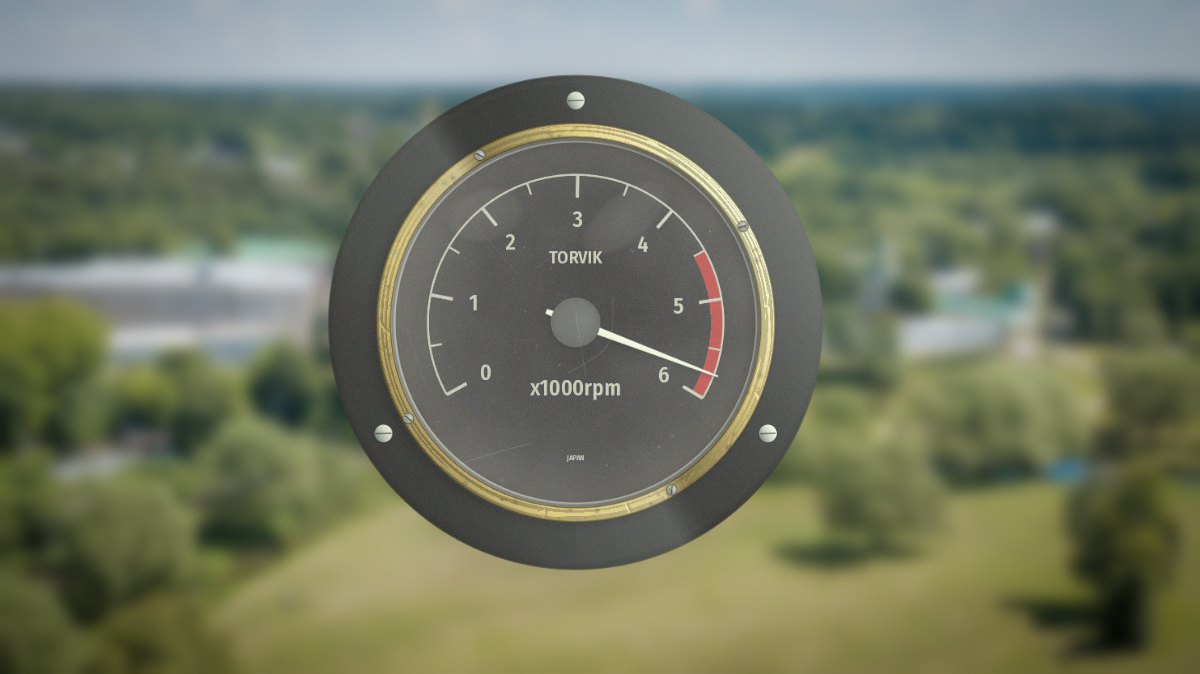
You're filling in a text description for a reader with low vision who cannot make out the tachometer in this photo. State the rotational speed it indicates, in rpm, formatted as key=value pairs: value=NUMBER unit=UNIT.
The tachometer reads value=5750 unit=rpm
